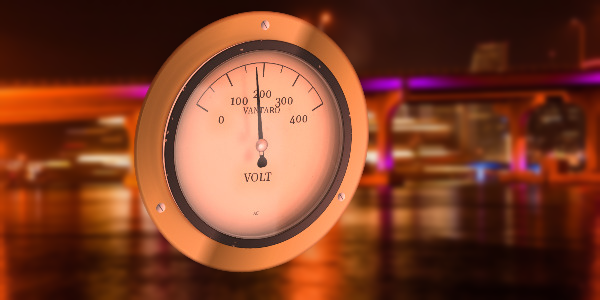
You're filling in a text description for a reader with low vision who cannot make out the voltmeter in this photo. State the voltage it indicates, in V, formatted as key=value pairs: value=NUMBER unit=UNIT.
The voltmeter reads value=175 unit=V
